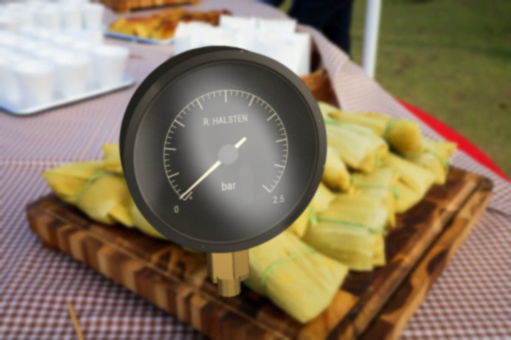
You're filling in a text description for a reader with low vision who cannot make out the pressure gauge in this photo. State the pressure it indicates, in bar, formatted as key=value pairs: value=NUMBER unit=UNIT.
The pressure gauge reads value=0.05 unit=bar
